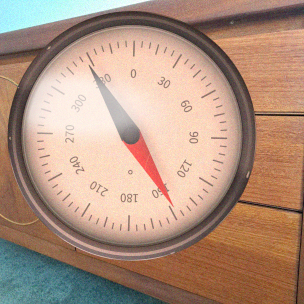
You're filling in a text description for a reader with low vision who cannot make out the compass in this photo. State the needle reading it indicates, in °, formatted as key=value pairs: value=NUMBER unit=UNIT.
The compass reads value=147.5 unit=°
